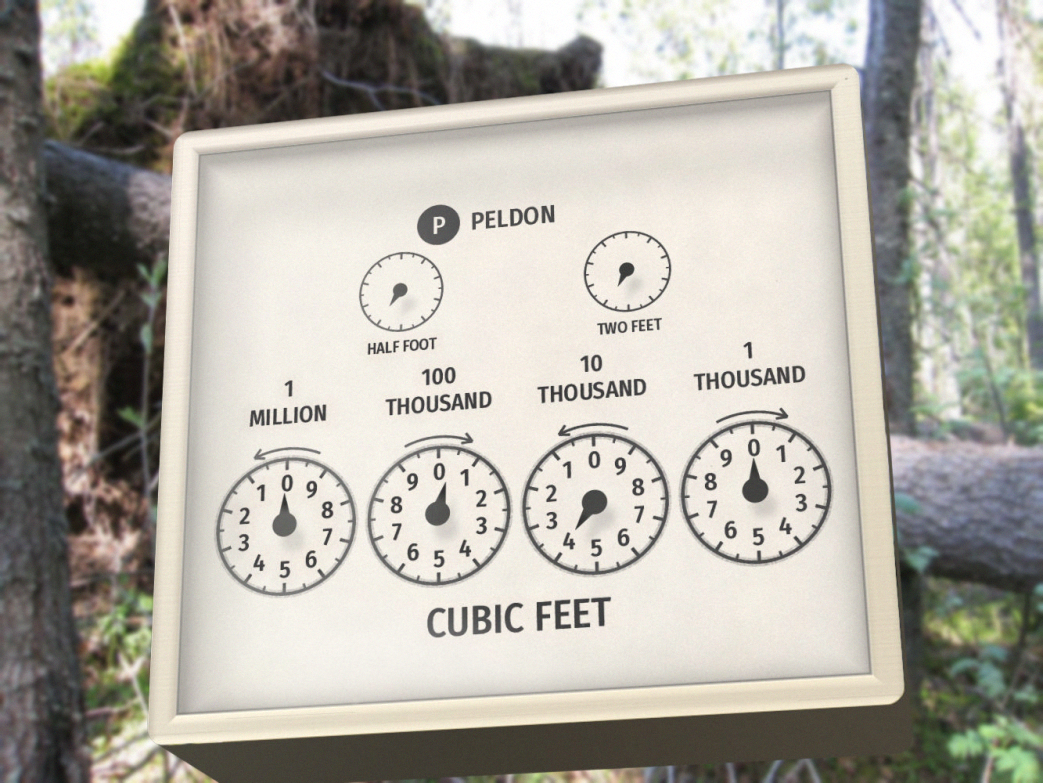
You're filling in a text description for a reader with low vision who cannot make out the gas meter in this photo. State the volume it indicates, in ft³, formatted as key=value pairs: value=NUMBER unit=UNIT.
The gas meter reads value=4000 unit=ft³
